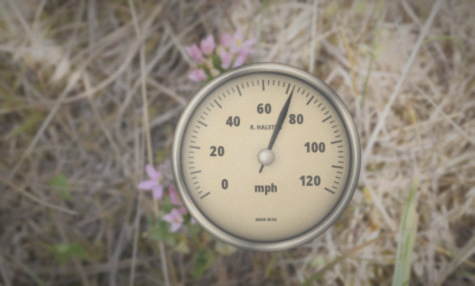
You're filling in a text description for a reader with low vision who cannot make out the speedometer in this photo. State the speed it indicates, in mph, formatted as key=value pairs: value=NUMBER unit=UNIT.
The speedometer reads value=72 unit=mph
